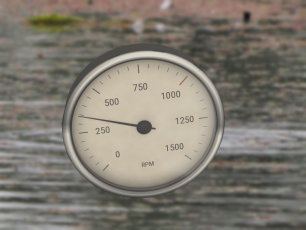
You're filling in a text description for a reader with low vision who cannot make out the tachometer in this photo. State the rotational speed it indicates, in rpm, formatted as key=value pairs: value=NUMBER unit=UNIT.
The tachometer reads value=350 unit=rpm
